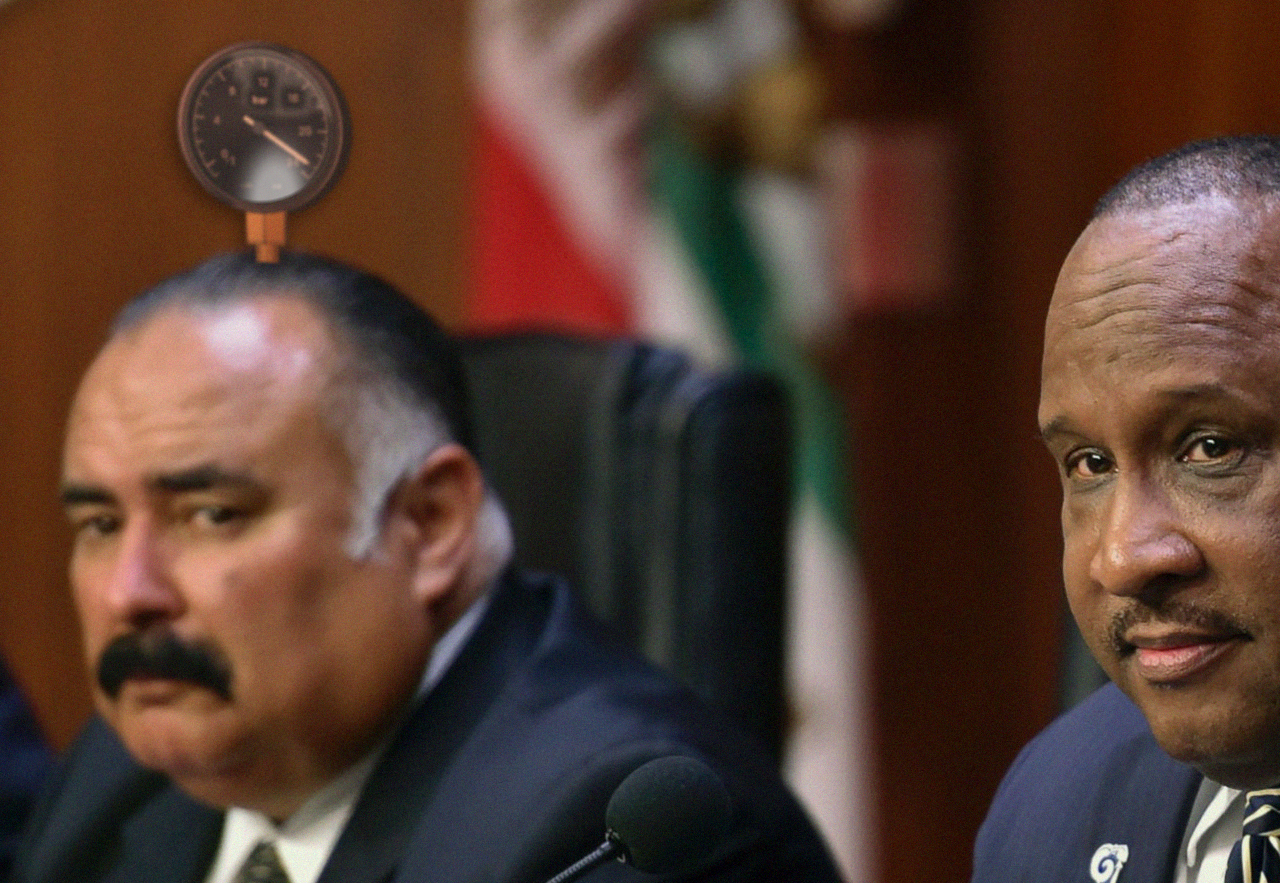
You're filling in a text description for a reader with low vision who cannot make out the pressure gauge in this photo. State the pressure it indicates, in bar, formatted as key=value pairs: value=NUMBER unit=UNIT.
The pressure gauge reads value=23 unit=bar
